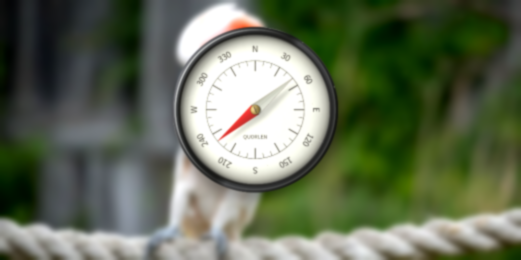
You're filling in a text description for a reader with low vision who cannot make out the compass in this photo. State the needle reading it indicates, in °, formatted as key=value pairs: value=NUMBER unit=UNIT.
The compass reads value=230 unit=°
